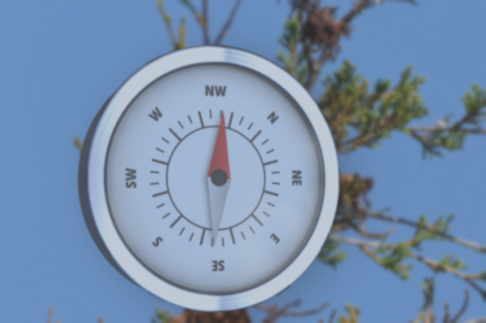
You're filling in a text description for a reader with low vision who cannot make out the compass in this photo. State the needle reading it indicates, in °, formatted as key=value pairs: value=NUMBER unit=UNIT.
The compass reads value=320 unit=°
